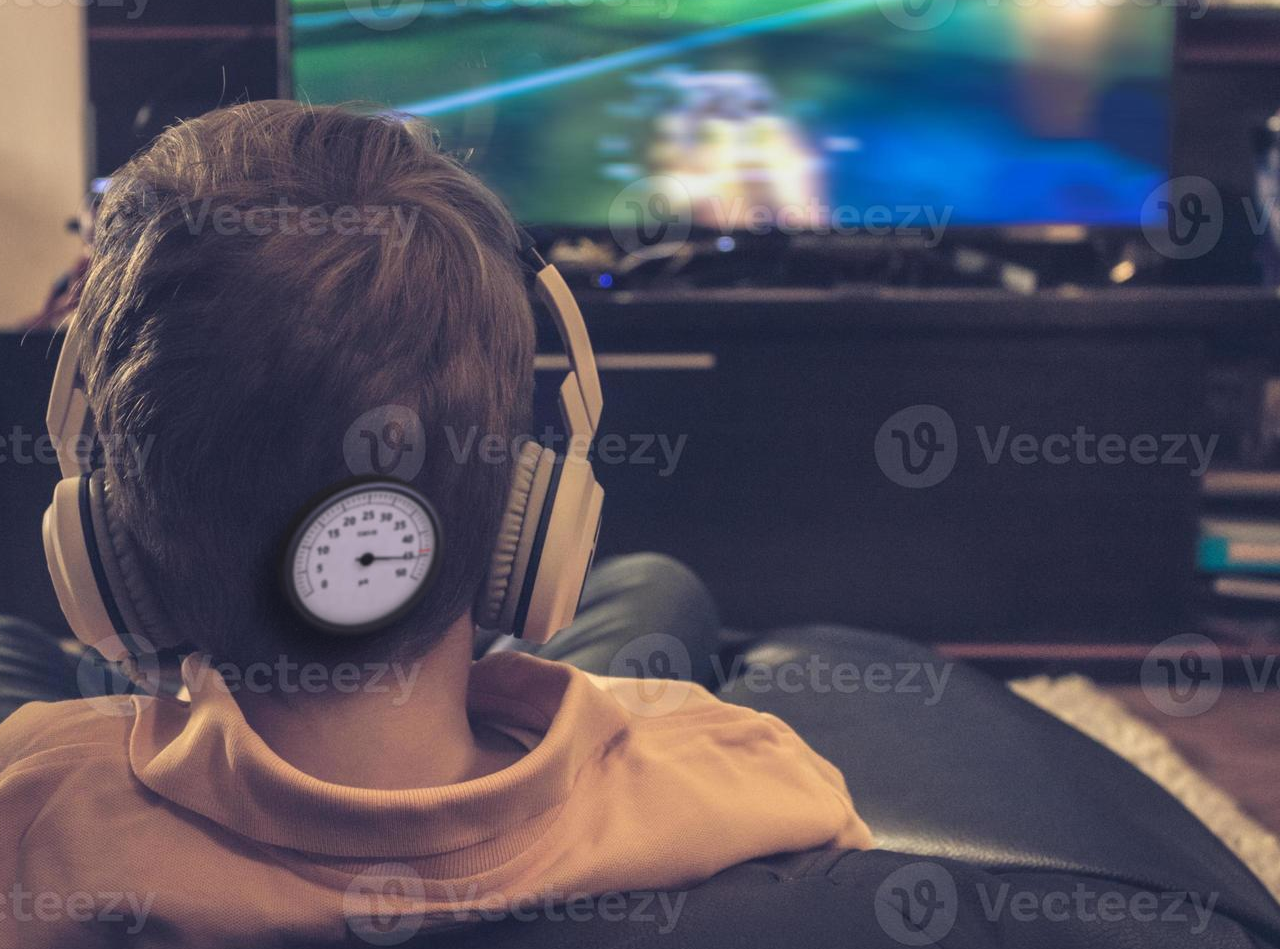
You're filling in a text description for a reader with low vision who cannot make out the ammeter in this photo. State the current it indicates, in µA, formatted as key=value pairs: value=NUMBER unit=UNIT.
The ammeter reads value=45 unit=µA
